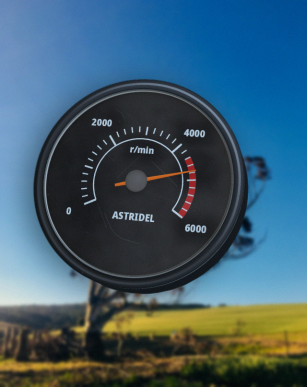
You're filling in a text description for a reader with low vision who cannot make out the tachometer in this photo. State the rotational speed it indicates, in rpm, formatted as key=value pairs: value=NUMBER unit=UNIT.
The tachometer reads value=4800 unit=rpm
